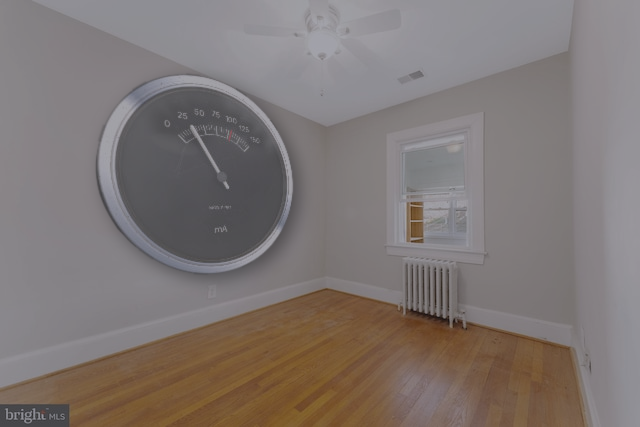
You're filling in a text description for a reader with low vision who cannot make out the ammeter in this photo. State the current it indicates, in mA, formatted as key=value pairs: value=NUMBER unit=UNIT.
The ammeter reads value=25 unit=mA
